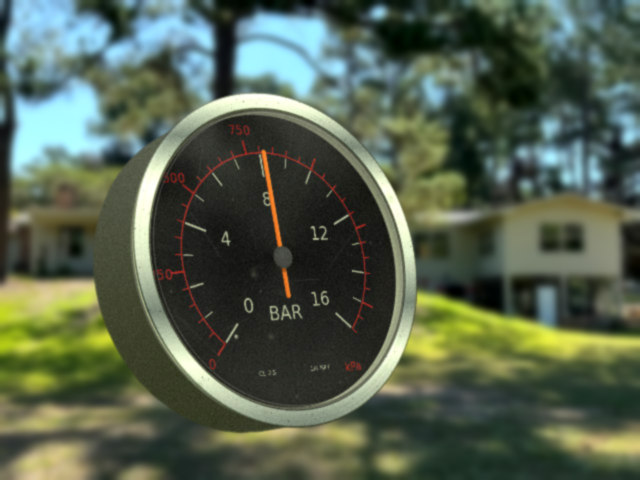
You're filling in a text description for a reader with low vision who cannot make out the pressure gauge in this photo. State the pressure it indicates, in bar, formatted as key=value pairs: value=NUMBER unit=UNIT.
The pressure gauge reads value=8 unit=bar
